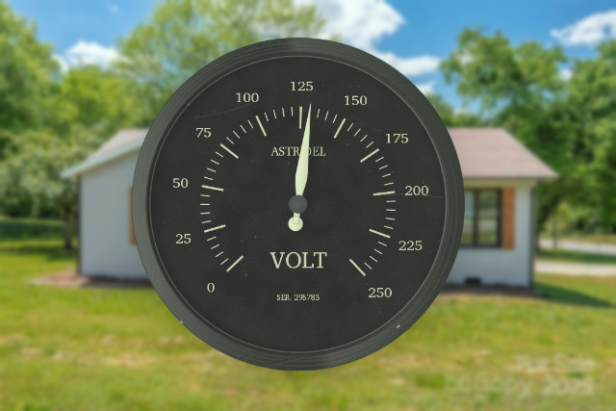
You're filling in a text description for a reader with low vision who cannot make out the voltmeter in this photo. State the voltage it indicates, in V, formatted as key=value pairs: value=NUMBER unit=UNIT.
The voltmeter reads value=130 unit=V
